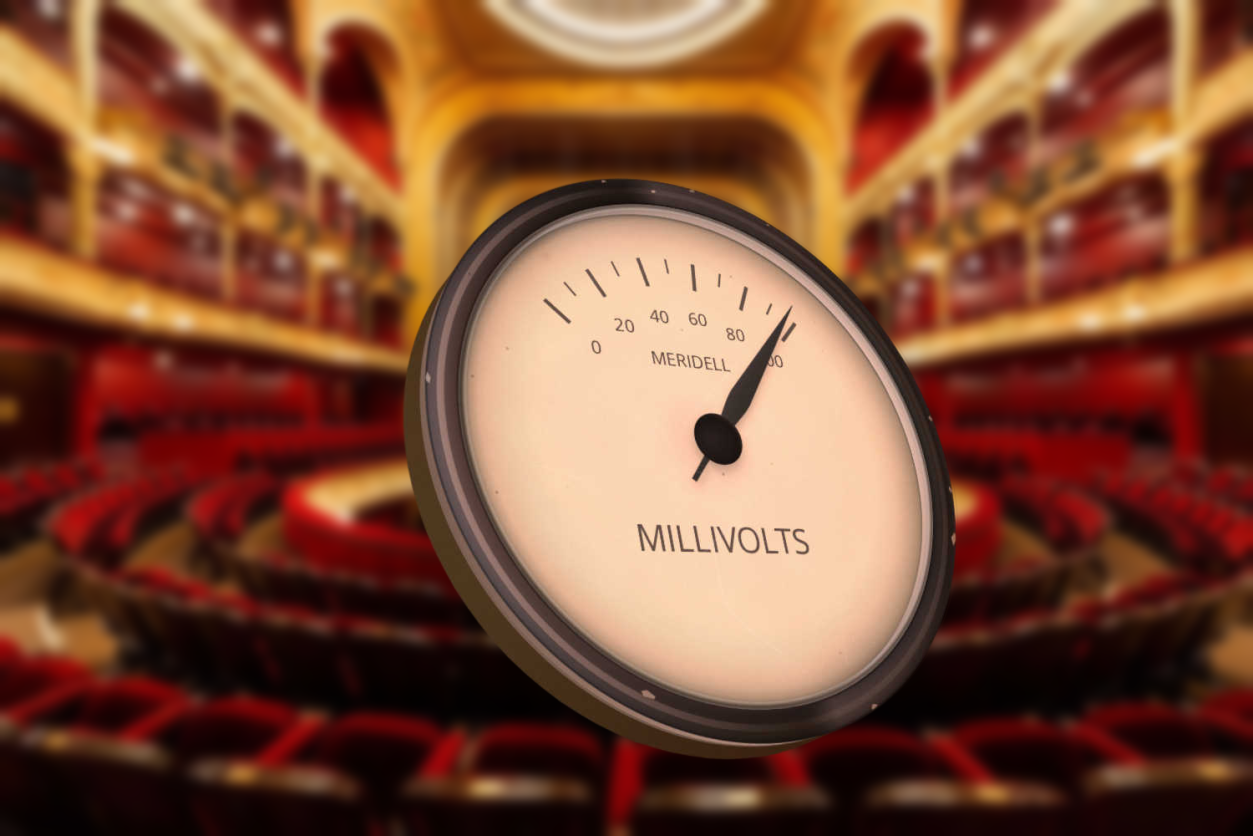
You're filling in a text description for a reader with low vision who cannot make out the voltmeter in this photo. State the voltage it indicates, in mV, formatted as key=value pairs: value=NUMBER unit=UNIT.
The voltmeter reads value=95 unit=mV
